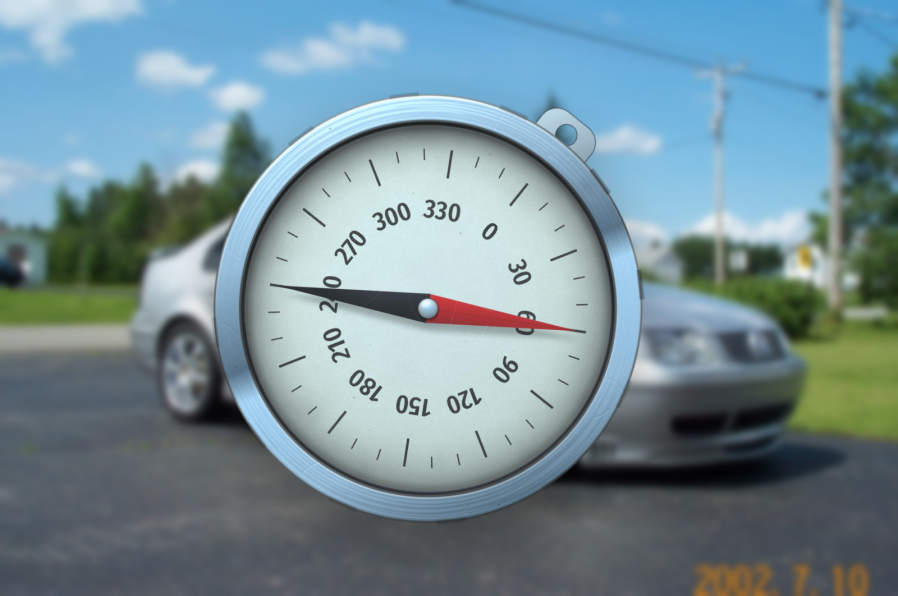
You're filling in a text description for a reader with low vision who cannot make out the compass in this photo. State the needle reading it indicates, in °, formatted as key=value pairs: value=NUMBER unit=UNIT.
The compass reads value=60 unit=°
